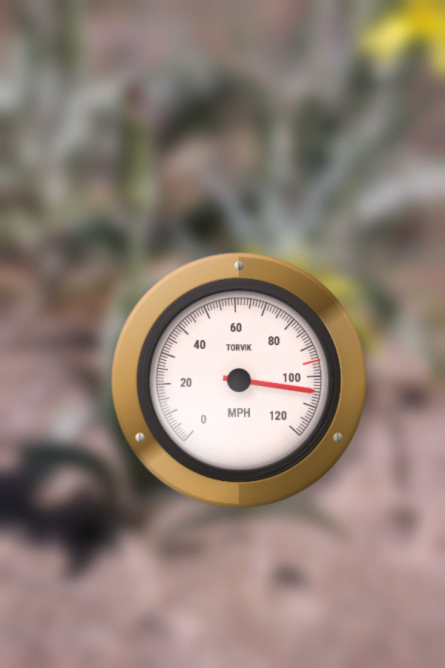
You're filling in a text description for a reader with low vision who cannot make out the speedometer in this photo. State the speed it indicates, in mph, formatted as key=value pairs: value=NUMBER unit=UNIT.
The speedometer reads value=105 unit=mph
